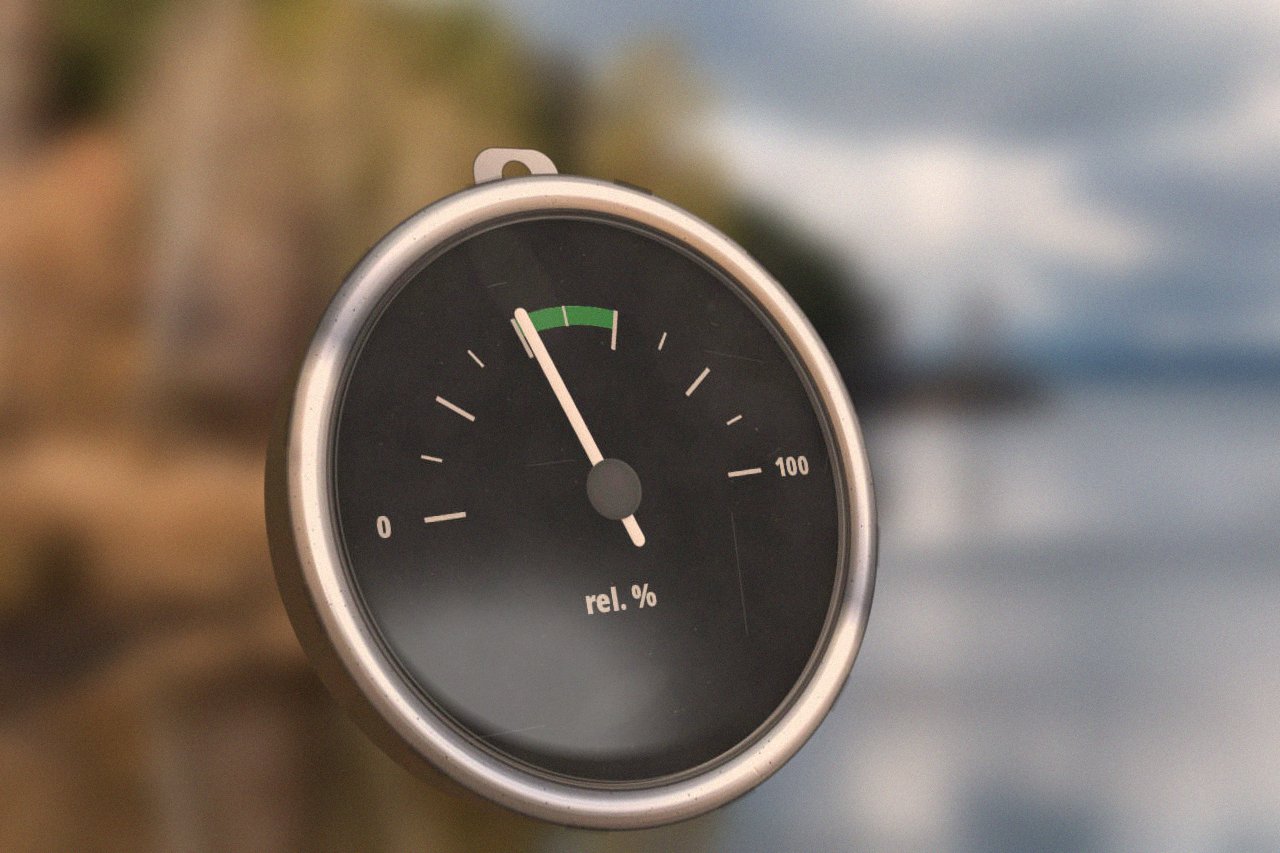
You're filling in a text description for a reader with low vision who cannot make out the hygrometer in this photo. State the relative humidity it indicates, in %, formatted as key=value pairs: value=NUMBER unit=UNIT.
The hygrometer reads value=40 unit=%
